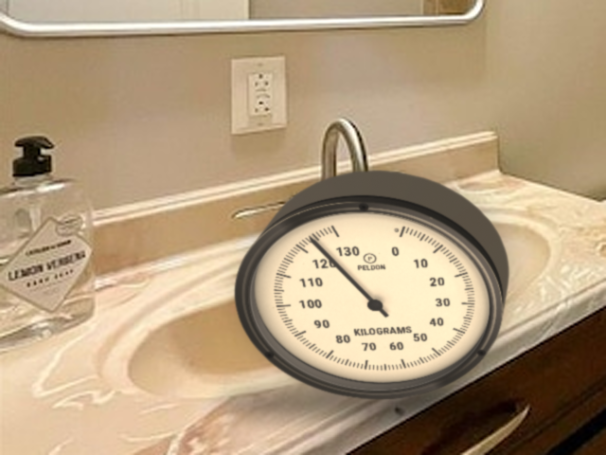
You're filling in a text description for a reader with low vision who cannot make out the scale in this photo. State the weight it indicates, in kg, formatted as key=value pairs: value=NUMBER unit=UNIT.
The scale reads value=125 unit=kg
